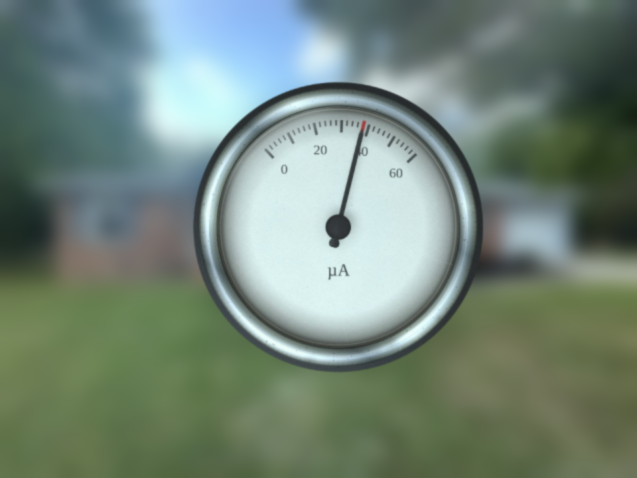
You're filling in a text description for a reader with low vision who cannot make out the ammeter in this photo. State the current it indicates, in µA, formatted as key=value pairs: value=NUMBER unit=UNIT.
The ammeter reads value=38 unit=µA
